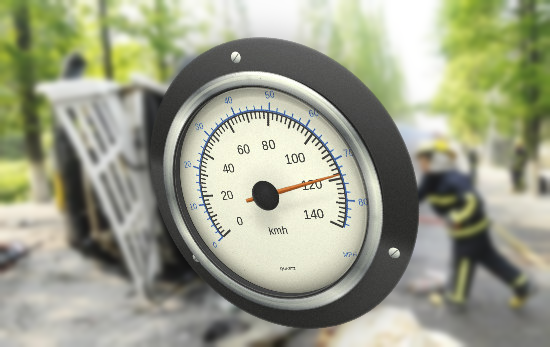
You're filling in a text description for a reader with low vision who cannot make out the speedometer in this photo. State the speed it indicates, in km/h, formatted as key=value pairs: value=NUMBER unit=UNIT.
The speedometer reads value=118 unit=km/h
